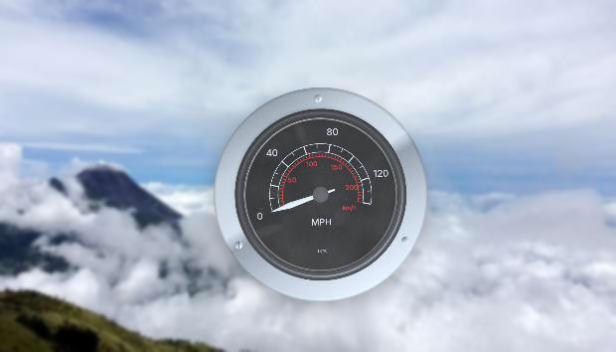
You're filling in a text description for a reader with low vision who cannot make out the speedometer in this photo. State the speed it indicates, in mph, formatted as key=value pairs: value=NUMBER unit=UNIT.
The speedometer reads value=0 unit=mph
